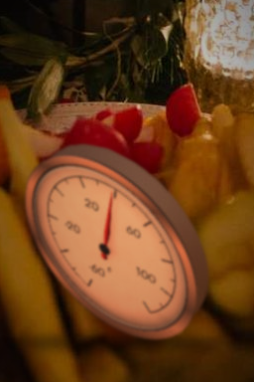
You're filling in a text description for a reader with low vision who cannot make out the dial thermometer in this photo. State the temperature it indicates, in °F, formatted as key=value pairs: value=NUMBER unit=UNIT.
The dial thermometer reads value=40 unit=°F
